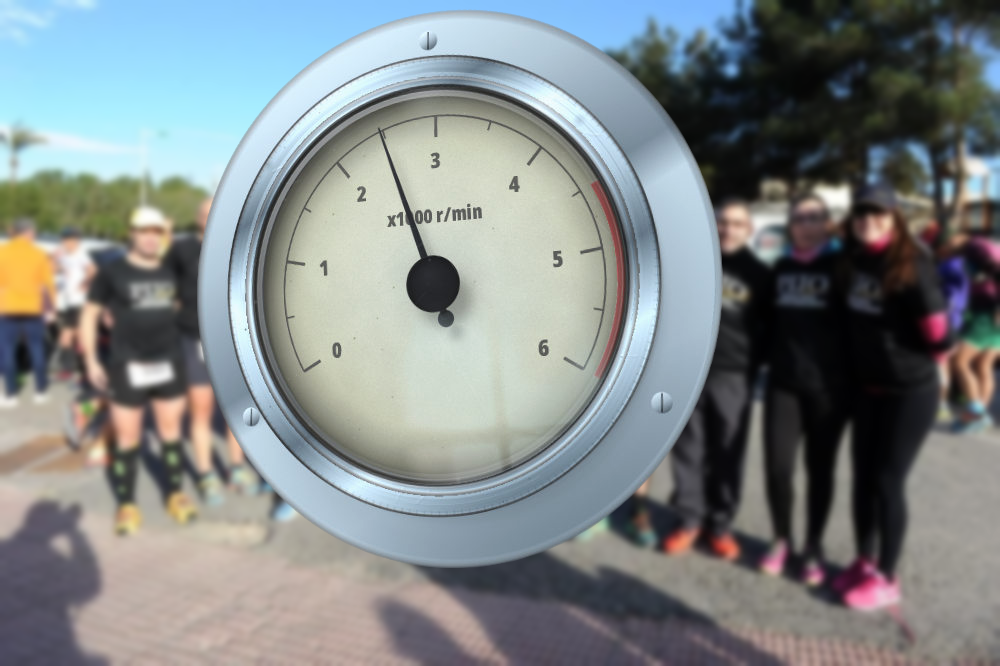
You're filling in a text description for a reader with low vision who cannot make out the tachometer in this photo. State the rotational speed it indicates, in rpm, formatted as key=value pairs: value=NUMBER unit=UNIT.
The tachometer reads value=2500 unit=rpm
